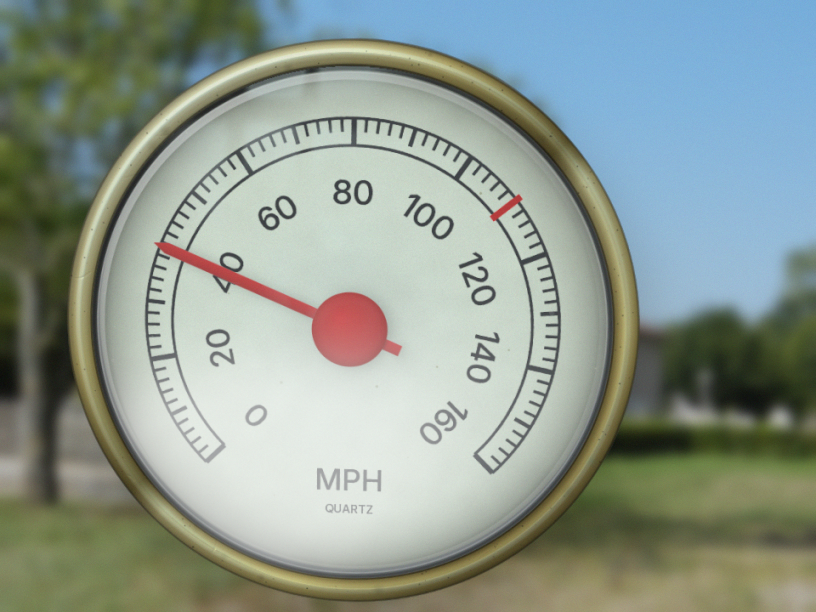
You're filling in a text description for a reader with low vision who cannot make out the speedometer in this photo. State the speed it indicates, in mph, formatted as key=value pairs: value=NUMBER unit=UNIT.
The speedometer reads value=40 unit=mph
